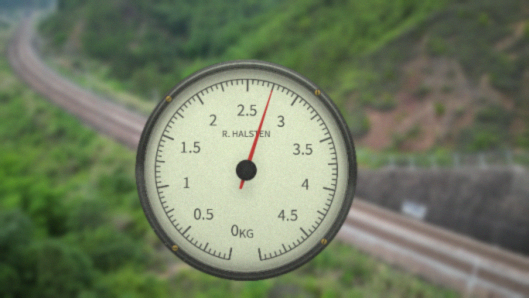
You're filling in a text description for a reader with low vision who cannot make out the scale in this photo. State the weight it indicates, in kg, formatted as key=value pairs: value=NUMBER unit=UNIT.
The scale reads value=2.75 unit=kg
